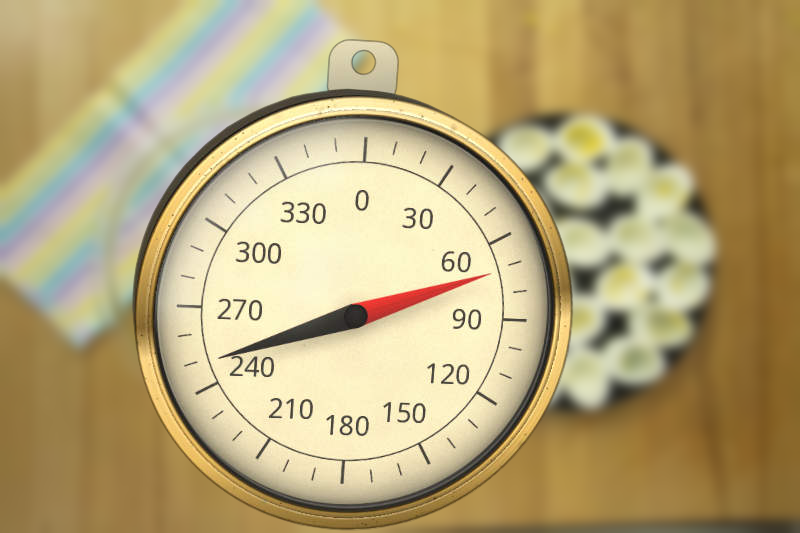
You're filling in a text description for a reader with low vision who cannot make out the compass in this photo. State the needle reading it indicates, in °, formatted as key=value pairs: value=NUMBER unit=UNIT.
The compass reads value=70 unit=°
